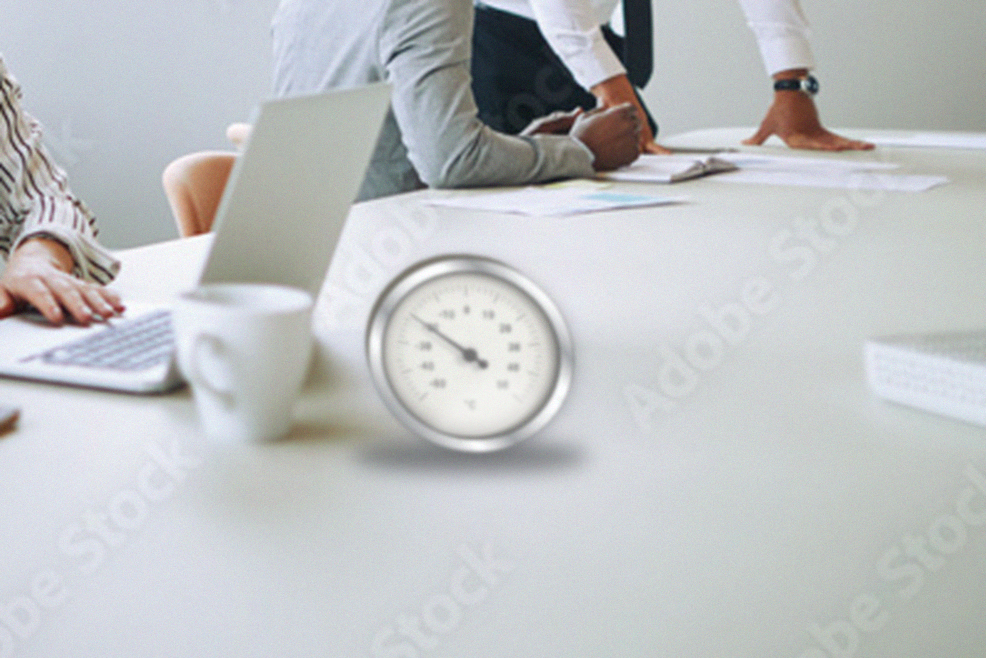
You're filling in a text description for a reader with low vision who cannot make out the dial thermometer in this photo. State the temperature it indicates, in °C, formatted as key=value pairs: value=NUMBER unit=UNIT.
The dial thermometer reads value=-20 unit=°C
